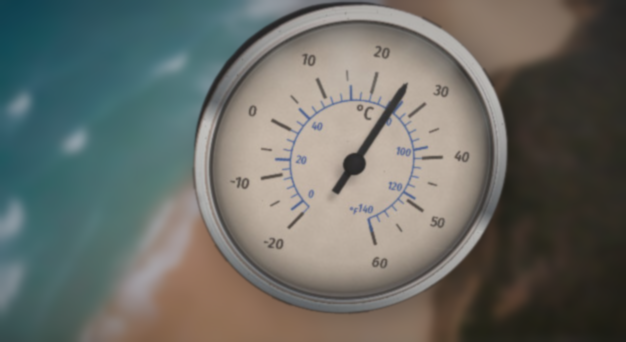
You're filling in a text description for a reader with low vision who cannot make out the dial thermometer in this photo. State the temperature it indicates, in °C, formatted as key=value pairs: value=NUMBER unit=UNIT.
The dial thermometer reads value=25 unit=°C
